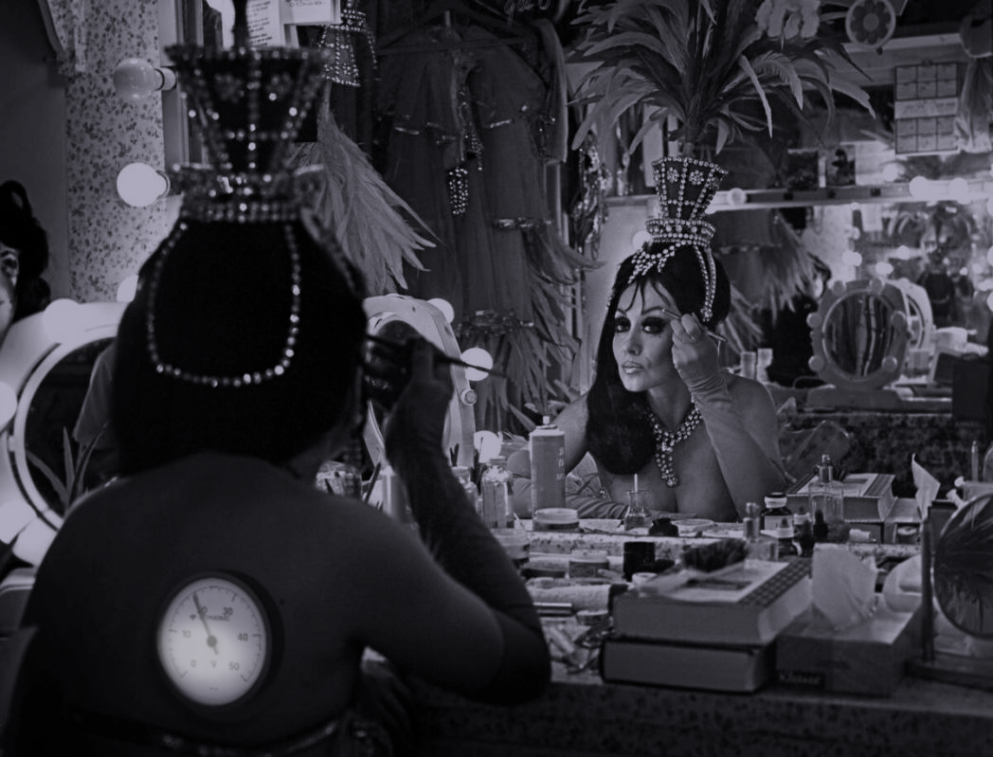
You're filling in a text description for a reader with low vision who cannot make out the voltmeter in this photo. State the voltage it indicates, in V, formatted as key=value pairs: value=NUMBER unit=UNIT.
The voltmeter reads value=20 unit=V
